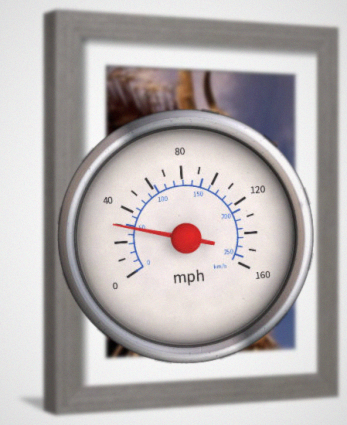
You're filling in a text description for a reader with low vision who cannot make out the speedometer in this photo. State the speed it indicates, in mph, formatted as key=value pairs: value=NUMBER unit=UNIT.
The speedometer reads value=30 unit=mph
